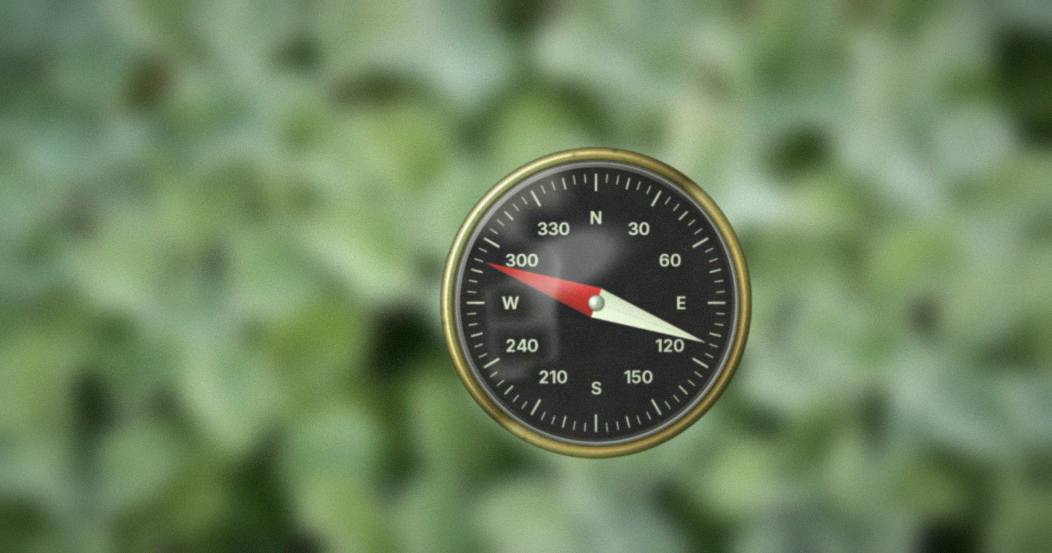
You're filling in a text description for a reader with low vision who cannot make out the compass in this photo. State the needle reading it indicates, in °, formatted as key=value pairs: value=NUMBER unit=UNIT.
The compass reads value=290 unit=°
